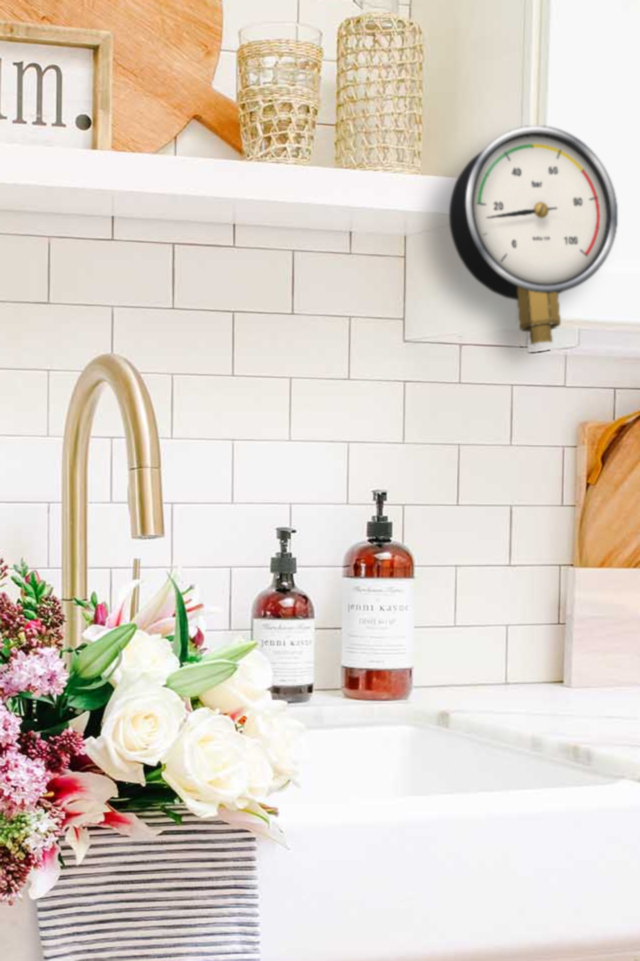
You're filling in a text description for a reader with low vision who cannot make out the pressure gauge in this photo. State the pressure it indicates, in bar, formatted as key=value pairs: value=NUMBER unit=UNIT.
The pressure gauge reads value=15 unit=bar
